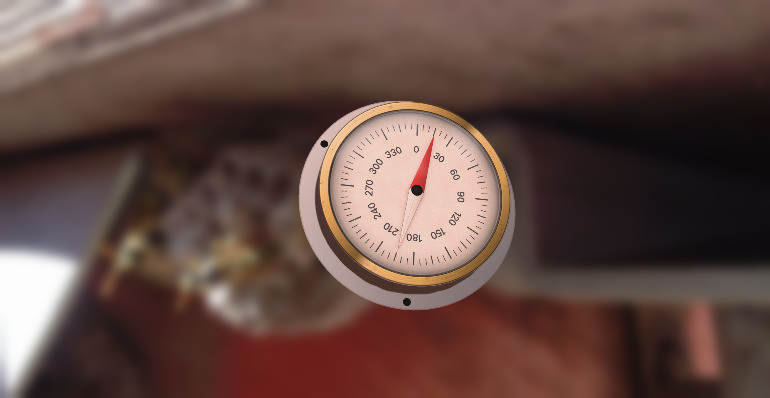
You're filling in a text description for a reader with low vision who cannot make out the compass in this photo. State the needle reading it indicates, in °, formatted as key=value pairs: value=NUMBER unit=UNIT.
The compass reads value=15 unit=°
